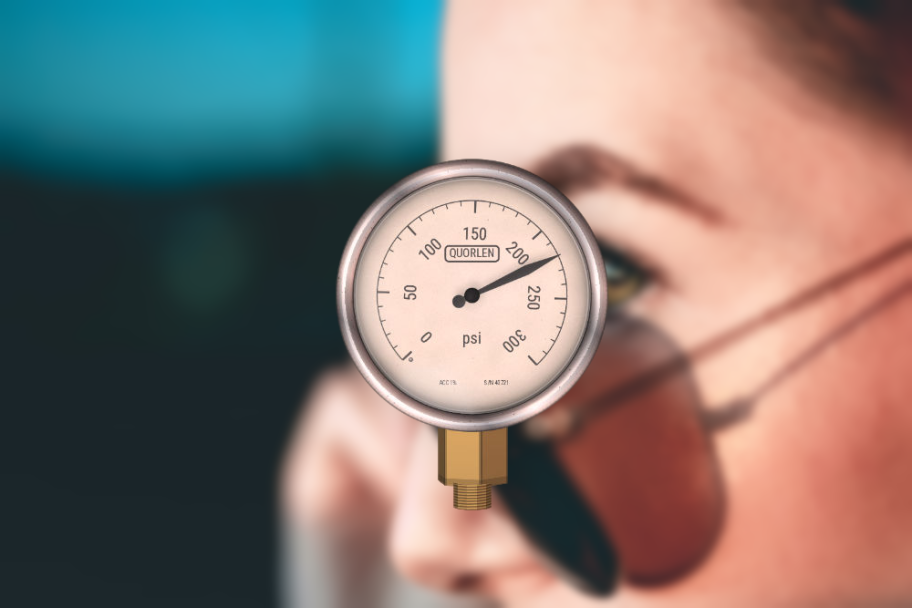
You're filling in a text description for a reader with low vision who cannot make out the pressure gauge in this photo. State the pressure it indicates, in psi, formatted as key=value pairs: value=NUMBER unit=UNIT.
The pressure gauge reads value=220 unit=psi
